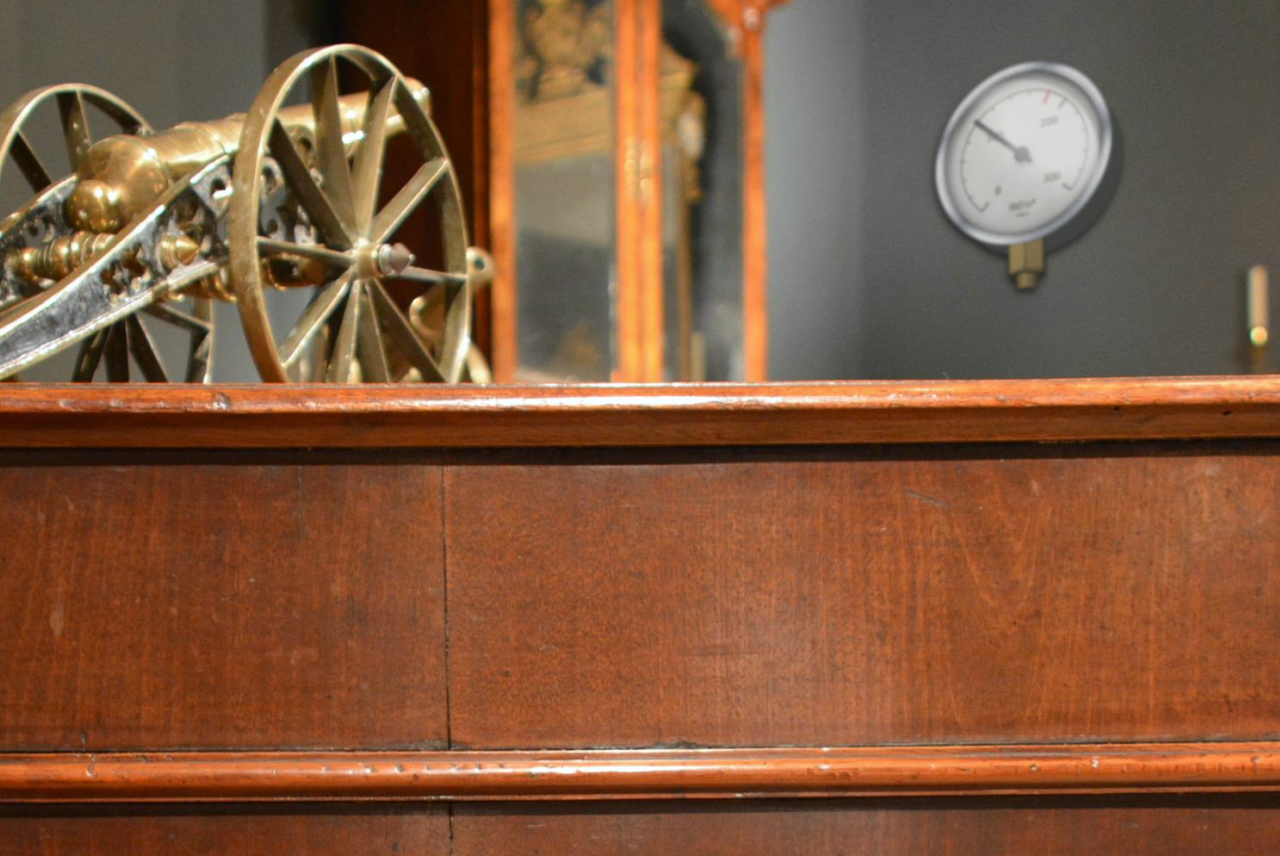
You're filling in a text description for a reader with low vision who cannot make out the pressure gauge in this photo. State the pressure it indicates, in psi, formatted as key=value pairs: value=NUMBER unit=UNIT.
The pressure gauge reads value=100 unit=psi
